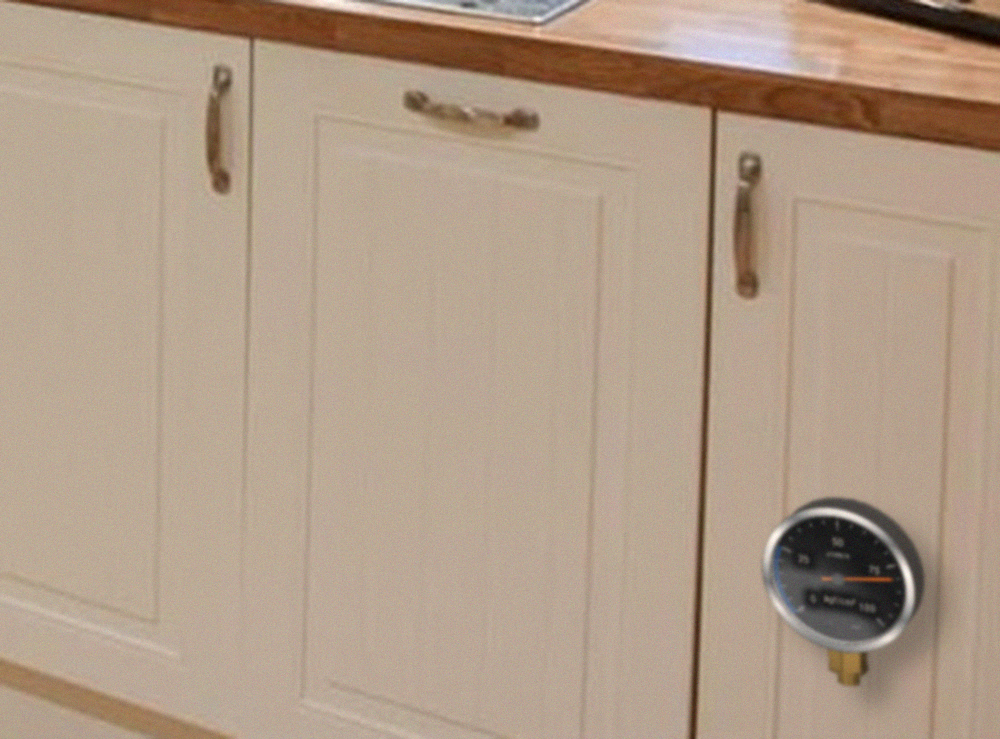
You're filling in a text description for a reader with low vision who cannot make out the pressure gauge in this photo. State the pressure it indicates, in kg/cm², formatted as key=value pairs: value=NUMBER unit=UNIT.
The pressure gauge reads value=80 unit=kg/cm²
